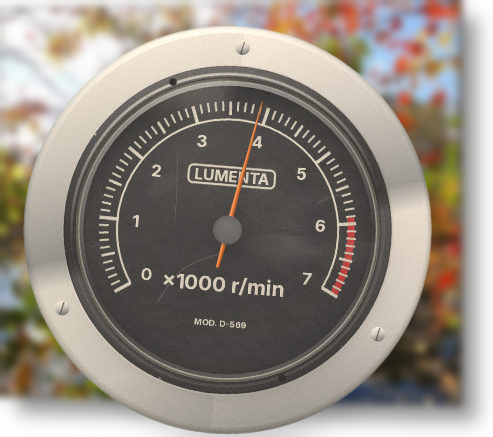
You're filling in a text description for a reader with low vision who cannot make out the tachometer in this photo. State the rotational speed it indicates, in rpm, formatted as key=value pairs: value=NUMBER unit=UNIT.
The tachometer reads value=3900 unit=rpm
